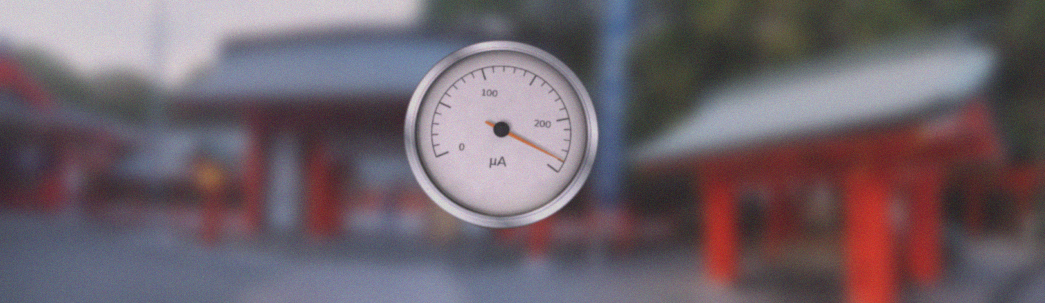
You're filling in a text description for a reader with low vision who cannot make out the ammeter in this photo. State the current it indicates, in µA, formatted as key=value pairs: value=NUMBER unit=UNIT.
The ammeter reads value=240 unit=µA
